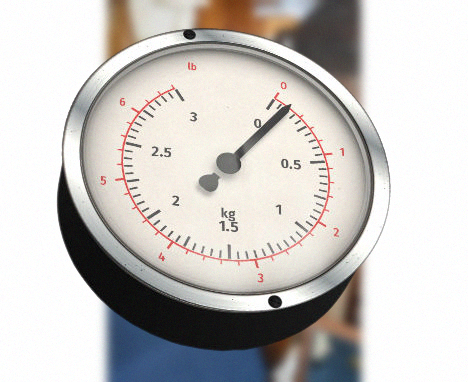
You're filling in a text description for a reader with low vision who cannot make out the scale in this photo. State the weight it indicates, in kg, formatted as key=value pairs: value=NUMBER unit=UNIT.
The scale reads value=0.1 unit=kg
